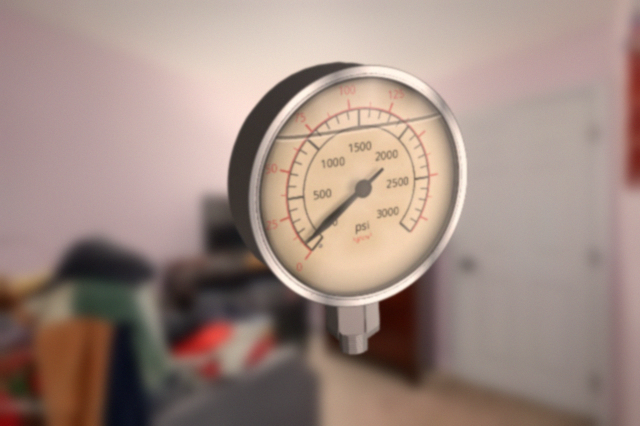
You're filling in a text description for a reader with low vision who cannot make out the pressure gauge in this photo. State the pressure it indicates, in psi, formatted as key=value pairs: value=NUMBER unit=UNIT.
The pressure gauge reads value=100 unit=psi
